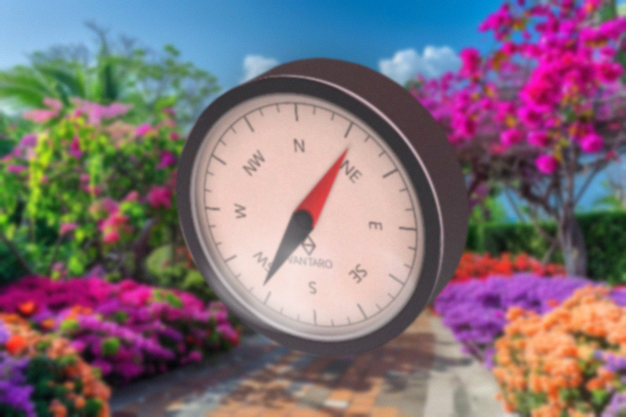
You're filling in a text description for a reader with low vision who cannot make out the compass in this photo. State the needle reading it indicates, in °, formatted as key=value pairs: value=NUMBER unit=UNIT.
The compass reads value=35 unit=°
